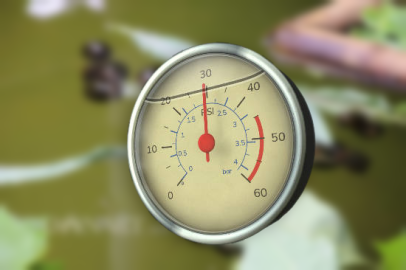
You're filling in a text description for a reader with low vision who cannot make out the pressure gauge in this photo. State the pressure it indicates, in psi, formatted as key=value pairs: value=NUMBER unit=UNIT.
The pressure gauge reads value=30 unit=psi
